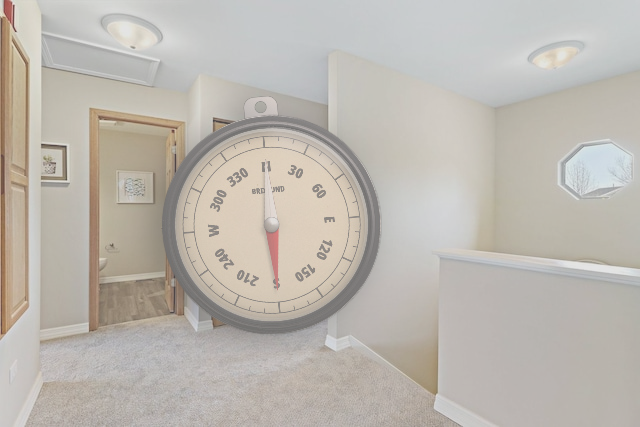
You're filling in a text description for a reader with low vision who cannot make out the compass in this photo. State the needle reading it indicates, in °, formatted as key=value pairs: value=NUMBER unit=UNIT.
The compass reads value=180 unit=°
